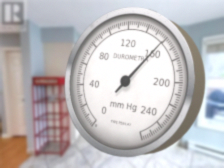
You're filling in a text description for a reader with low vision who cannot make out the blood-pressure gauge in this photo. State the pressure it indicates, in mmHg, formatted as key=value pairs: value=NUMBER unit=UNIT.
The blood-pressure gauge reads value=160 unit=mmHg
